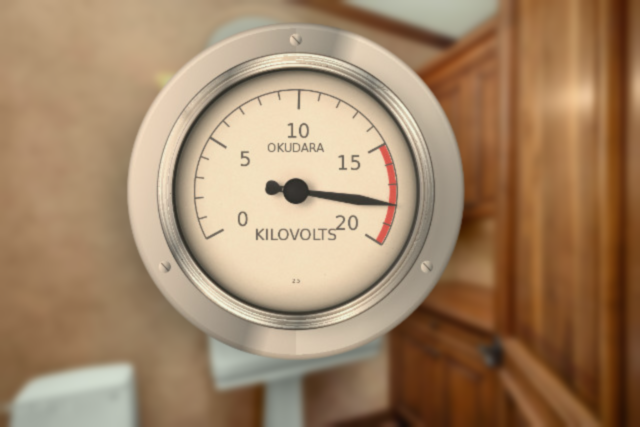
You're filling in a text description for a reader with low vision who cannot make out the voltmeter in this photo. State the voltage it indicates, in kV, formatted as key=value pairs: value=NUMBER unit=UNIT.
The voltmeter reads value=18 unit=kV
